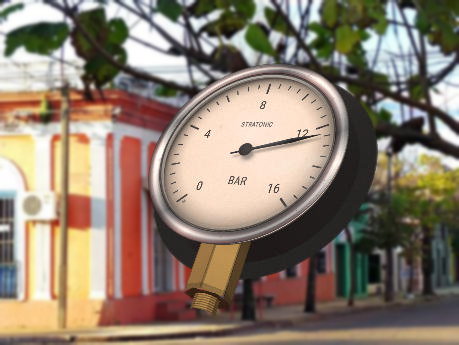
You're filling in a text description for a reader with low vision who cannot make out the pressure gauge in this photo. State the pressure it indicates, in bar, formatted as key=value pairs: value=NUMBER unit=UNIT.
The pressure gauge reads value=12.5 unit=bar
